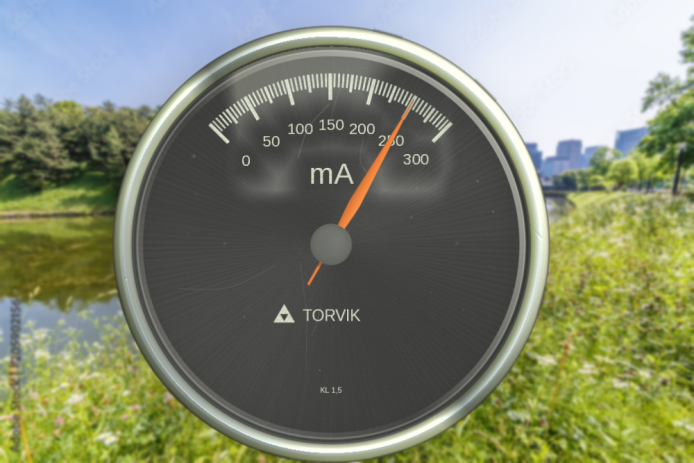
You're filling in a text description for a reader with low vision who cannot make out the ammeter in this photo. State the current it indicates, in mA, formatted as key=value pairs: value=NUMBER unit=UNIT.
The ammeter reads value=250 unit=mA
